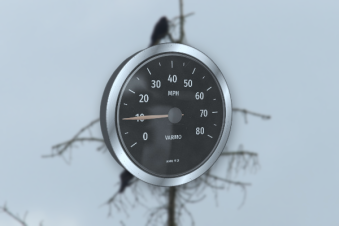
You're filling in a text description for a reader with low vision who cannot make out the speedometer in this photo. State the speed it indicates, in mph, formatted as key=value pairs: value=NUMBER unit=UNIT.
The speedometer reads value=10 unit=mph
